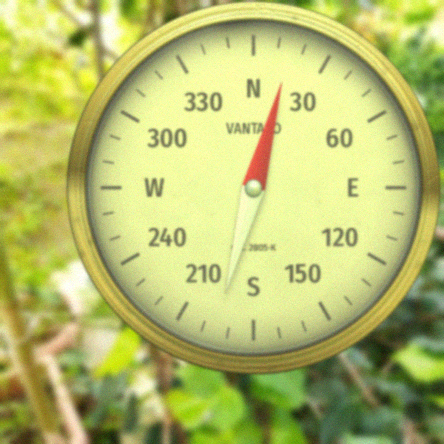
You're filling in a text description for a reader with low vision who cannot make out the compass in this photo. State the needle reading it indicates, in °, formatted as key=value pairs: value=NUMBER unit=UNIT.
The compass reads value=15 unit=°
